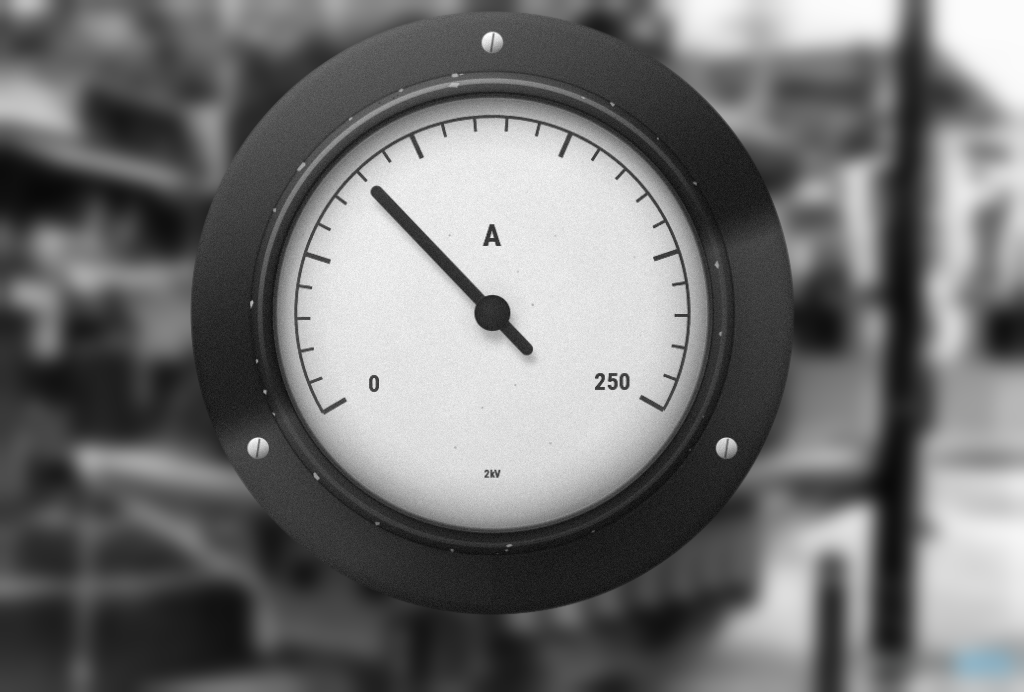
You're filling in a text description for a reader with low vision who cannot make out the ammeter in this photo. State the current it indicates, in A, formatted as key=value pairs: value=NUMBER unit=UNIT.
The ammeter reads value=80 unit=A
